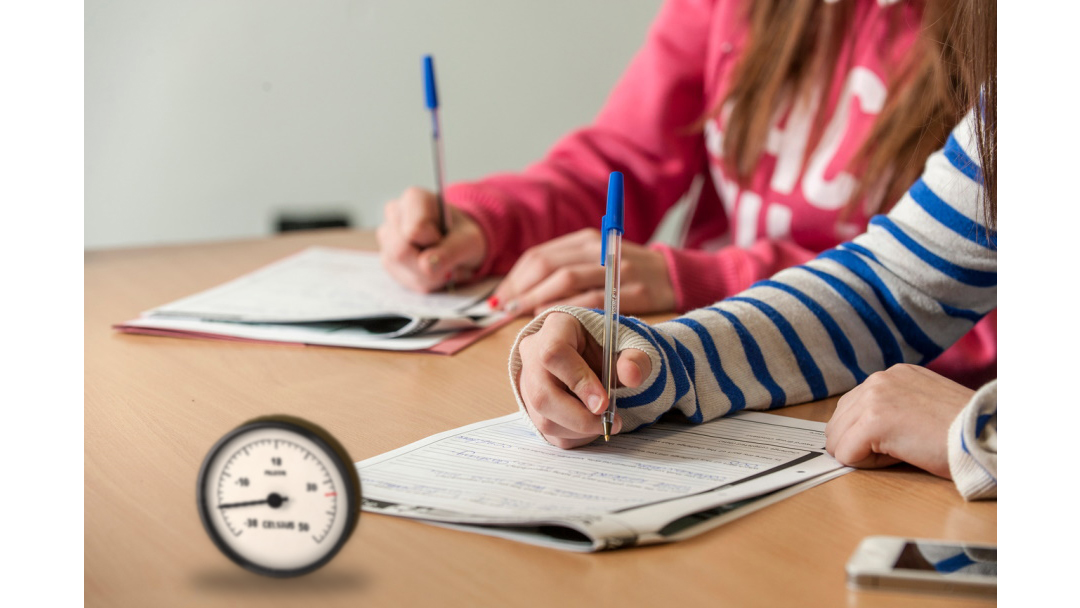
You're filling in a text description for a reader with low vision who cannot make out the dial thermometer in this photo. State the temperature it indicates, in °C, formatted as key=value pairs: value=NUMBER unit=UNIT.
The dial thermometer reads value=-20 unit=°C
